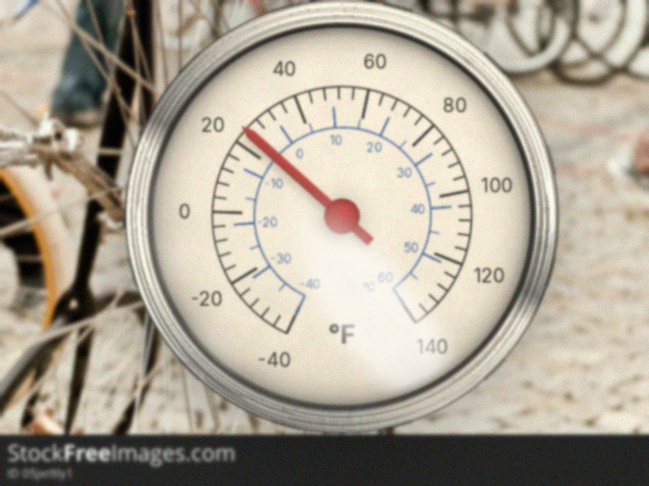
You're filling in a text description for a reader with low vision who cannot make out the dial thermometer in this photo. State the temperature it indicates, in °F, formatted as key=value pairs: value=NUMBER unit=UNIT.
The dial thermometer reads value=24 unit=°F
